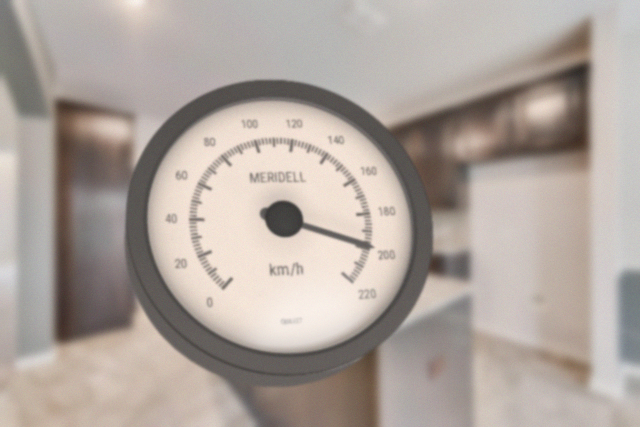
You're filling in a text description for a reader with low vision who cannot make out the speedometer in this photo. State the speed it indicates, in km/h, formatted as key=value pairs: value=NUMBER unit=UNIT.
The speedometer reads value=200 unit=km/h
